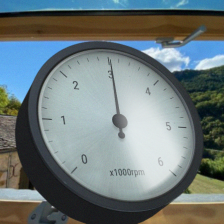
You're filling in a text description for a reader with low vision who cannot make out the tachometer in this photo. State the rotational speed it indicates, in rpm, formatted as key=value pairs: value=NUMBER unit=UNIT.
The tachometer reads value=3000 unit=rpm
